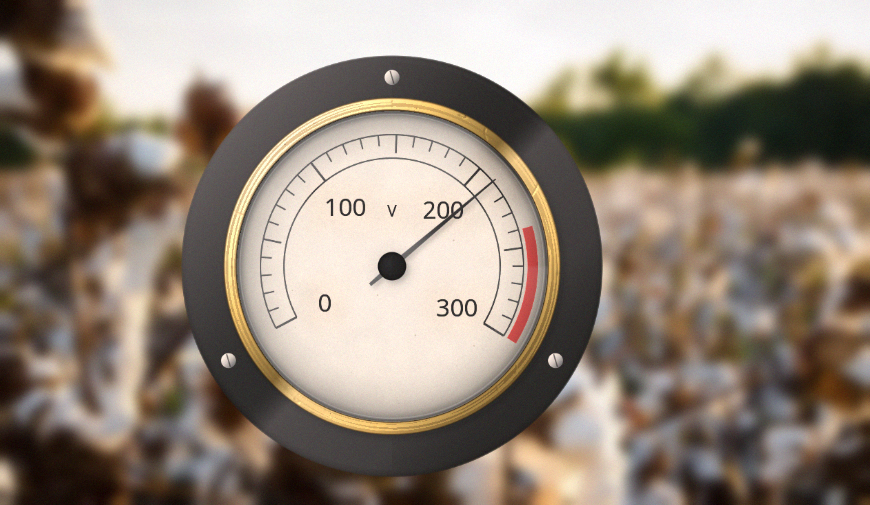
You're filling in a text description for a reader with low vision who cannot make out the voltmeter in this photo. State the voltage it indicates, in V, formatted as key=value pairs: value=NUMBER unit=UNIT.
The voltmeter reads value=210 unit=V
